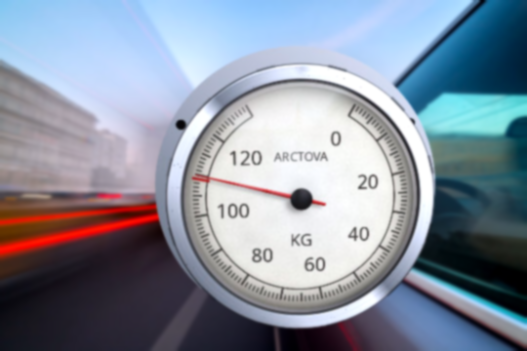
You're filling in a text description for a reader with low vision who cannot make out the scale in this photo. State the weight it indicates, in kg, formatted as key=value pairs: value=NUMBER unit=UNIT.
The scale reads value=110 unit=kg
